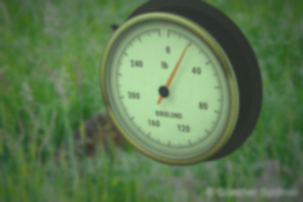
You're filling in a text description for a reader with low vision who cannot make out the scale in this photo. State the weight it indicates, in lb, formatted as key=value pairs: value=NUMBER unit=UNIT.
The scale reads value=20 unit=lb
